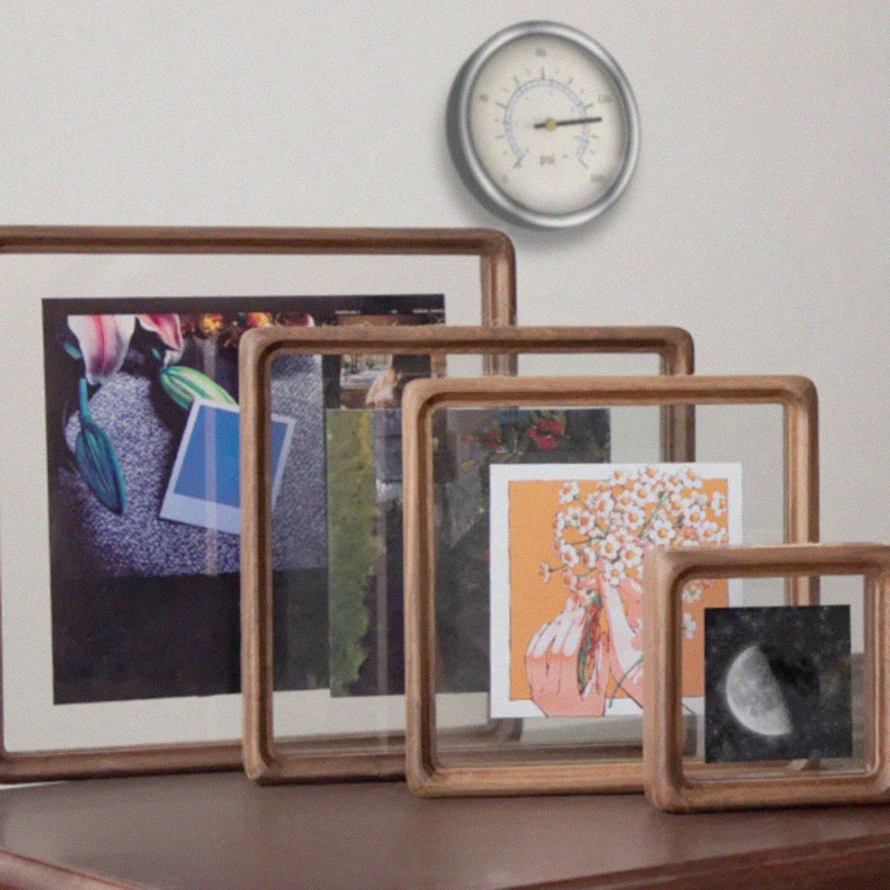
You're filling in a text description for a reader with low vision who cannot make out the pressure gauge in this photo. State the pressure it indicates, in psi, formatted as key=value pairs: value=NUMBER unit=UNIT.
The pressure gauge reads value=130 unit=psi
